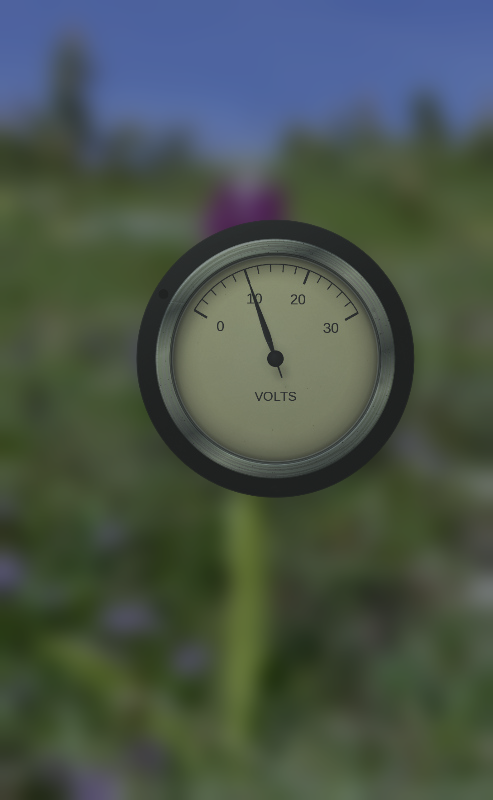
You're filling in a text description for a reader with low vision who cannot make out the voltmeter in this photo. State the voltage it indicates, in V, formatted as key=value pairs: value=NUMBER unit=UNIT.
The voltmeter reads value=10 unit=V
